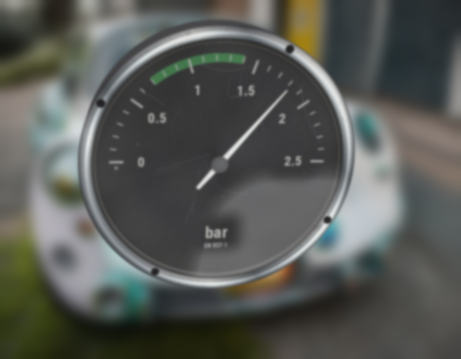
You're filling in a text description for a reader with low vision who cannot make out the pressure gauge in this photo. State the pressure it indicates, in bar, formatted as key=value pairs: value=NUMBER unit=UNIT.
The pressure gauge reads value=1.8 unit=bar
